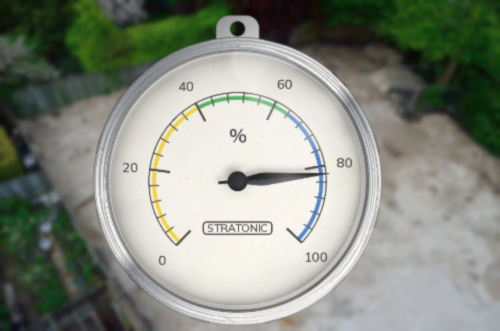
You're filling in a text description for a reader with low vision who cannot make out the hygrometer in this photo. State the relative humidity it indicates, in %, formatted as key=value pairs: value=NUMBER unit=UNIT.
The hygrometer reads value=82 unit=%
